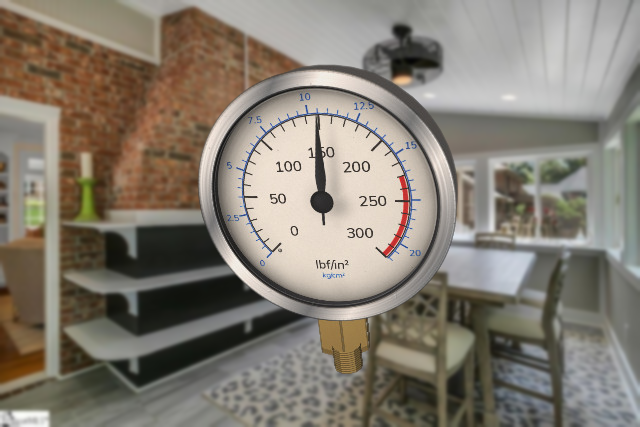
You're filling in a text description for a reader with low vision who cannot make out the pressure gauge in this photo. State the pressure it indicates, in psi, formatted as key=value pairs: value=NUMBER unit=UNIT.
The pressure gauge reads value=150 unit=psi
